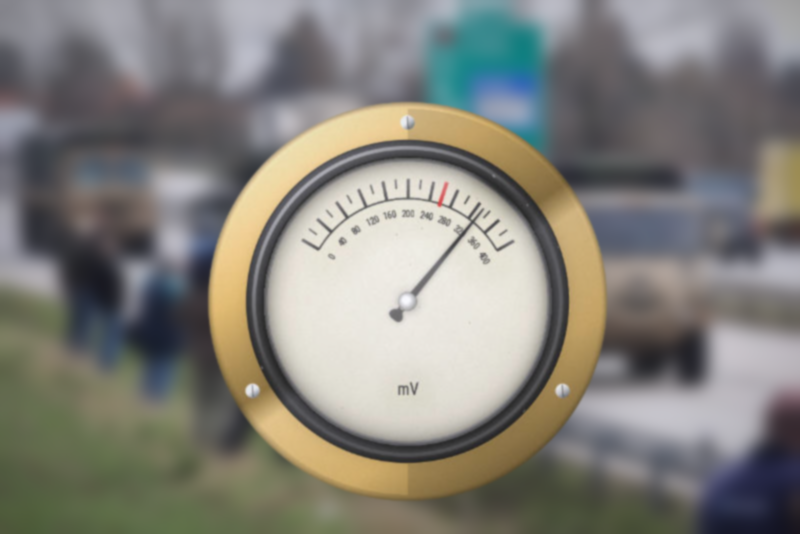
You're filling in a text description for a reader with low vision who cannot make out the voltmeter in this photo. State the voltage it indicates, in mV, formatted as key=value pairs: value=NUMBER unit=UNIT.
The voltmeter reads value=330 unit=mV
